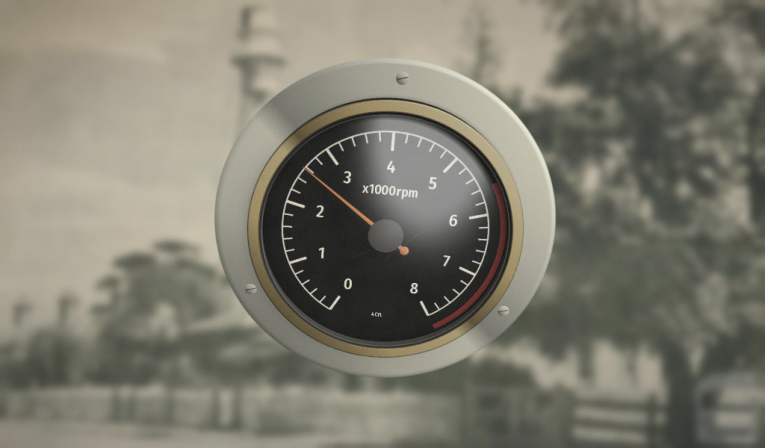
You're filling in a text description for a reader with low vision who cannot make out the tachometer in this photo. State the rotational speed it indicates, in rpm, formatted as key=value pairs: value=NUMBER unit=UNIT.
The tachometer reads value=2600 unit=rpm
